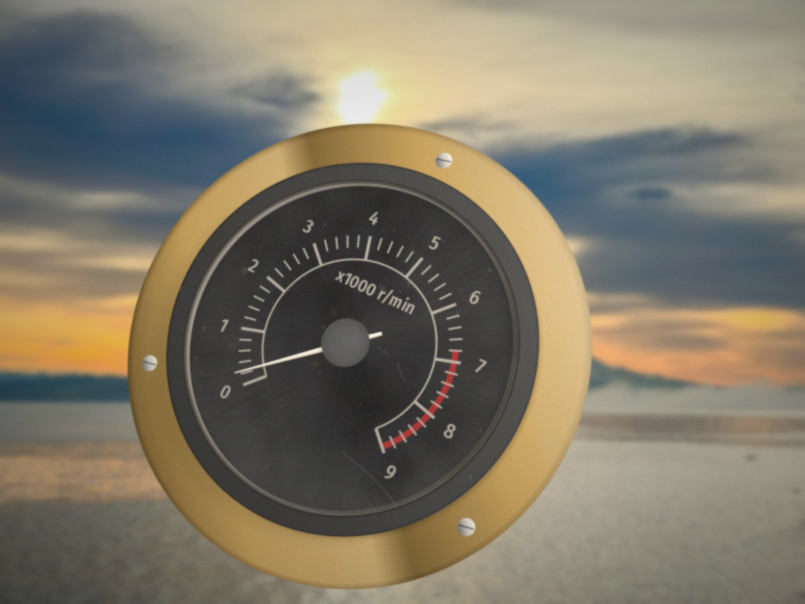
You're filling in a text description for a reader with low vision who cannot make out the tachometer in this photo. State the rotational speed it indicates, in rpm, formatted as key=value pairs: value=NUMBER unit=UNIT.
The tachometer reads value=200 unit=rpm
